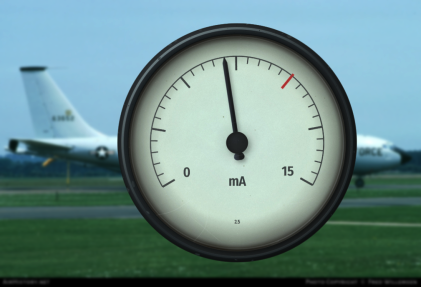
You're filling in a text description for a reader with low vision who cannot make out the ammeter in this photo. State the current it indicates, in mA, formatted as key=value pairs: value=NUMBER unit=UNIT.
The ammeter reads value=7 unit=mA
